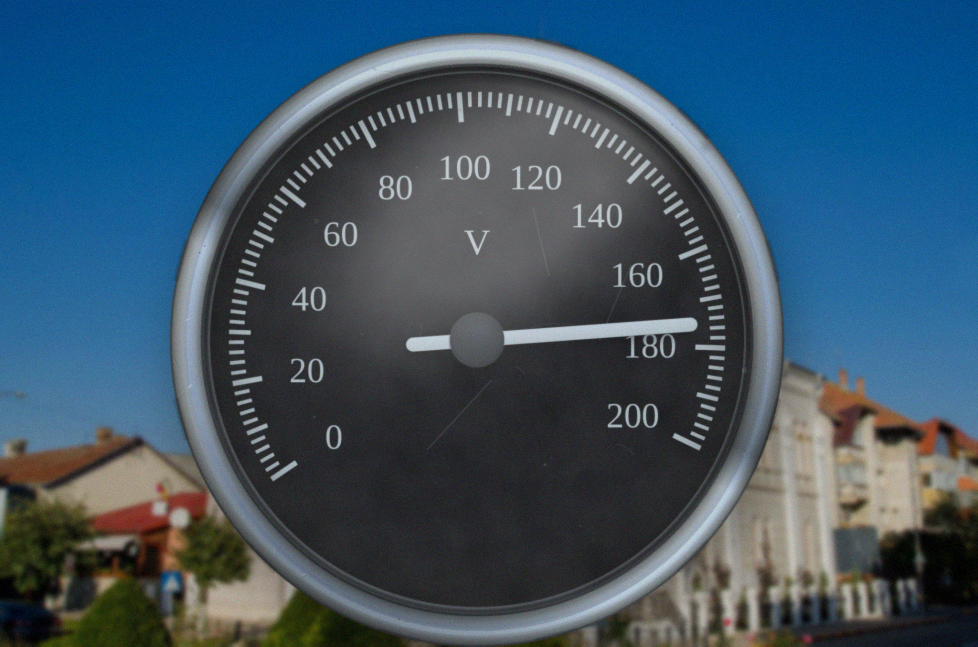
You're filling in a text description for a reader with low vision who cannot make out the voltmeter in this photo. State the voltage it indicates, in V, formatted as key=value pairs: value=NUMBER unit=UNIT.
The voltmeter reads value=175 unit=V
